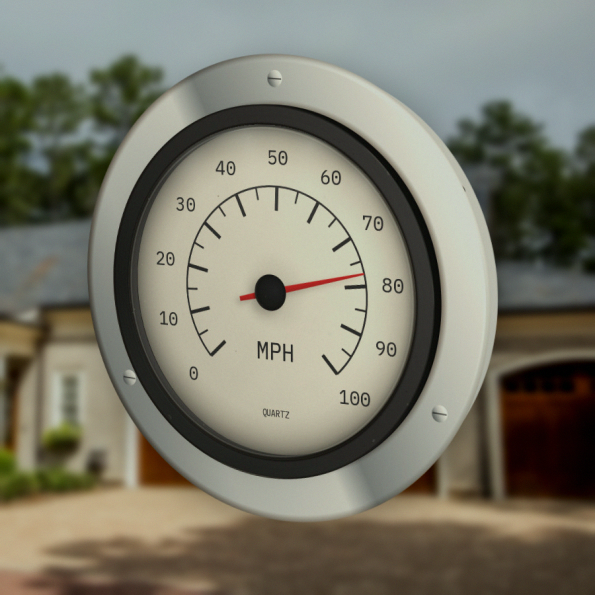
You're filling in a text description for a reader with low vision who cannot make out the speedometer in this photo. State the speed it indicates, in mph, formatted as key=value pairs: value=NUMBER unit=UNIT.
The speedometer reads value=77.5 unit=mph
